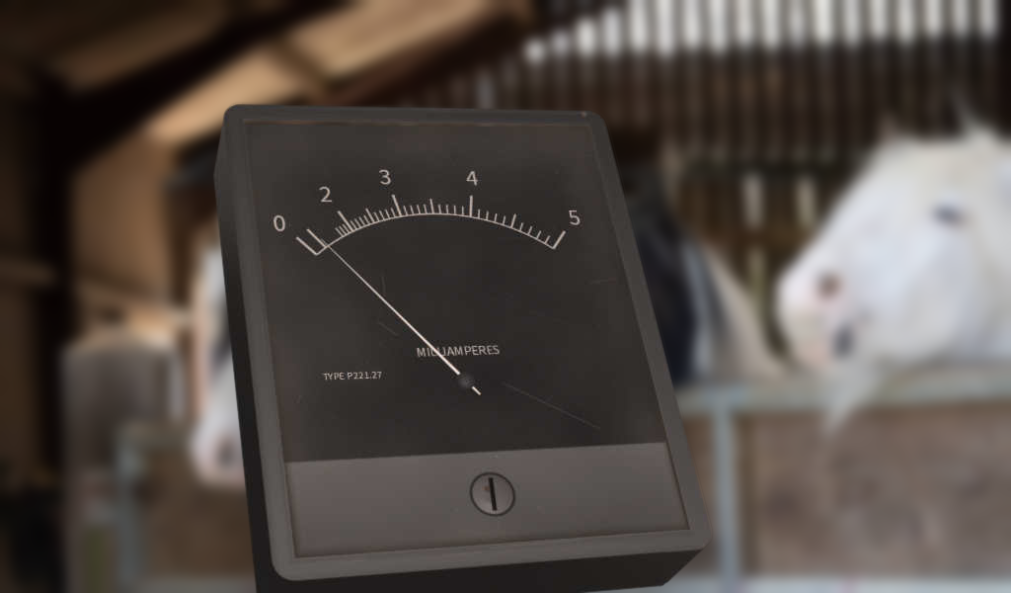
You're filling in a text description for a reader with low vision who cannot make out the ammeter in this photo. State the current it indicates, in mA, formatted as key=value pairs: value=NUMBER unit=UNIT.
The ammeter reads value=1 unit=mA
